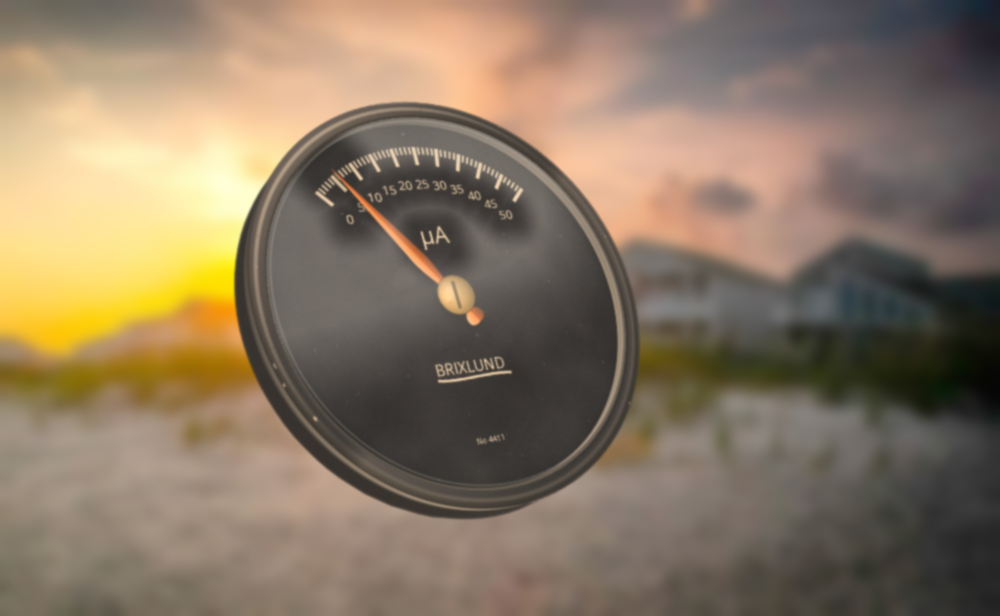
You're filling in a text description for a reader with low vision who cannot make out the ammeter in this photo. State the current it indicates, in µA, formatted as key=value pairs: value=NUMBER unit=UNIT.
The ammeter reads value=5 unit=µA
